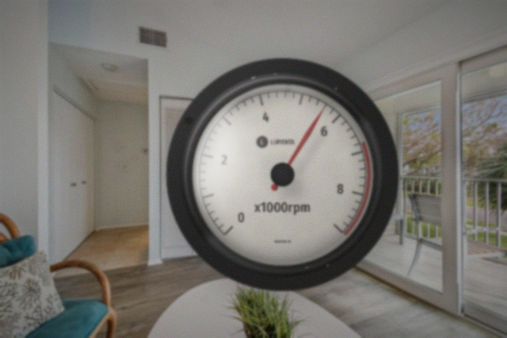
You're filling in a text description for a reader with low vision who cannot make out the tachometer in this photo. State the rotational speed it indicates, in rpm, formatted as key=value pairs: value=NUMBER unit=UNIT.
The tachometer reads value=5600 unit=rpm
